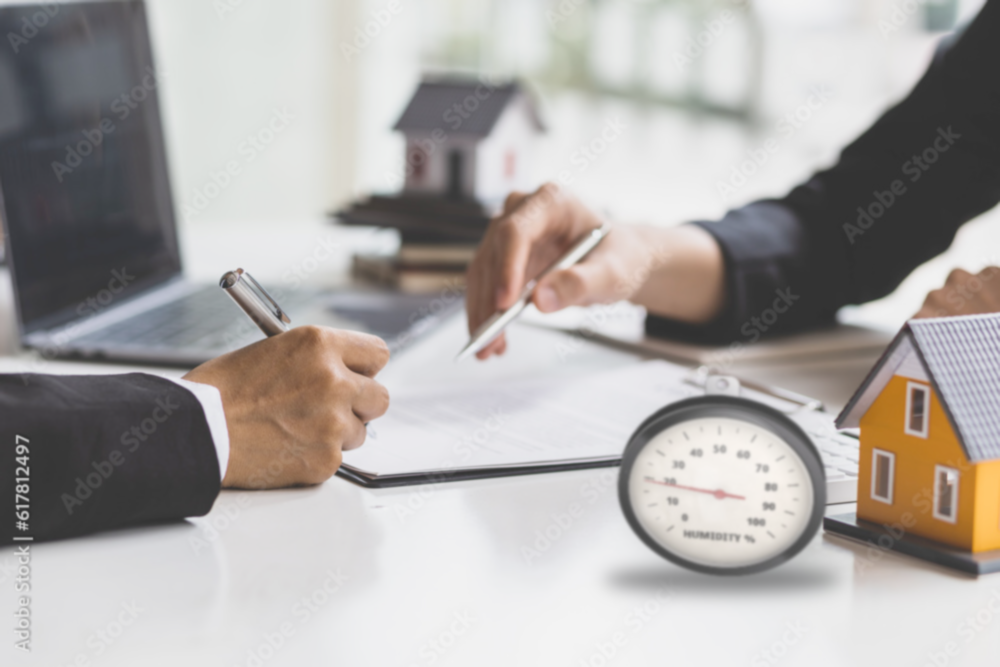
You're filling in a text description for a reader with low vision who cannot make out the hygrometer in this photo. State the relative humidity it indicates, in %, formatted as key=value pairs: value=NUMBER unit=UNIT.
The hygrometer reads value=20 unit=%
